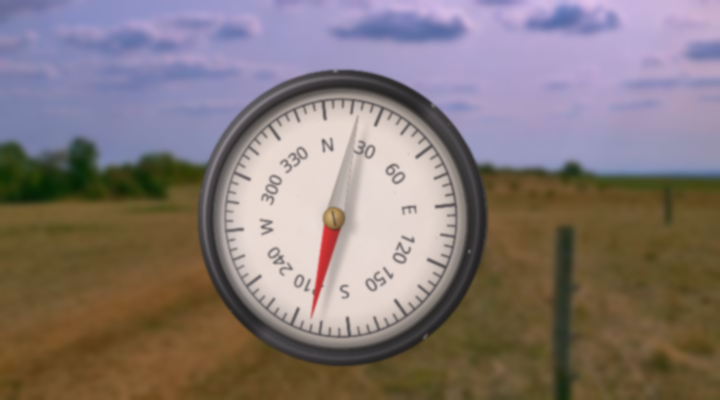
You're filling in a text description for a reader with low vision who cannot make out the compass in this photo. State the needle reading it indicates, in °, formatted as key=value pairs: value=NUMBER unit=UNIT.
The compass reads value=200 unit=°
